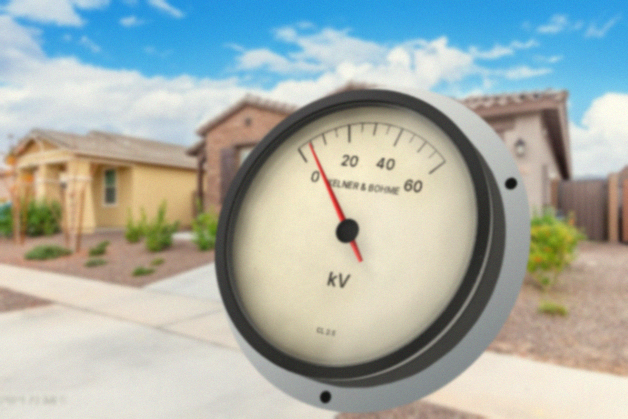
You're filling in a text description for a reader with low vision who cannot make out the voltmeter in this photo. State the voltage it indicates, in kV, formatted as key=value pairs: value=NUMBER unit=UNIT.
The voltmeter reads value=5 unit=kV
